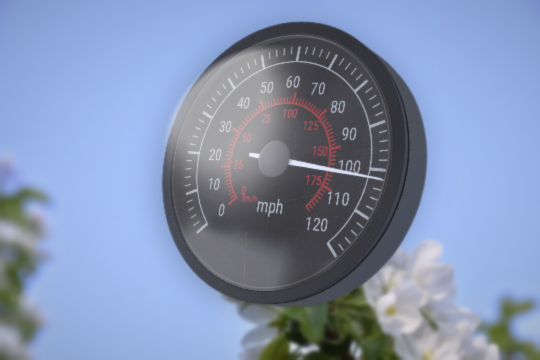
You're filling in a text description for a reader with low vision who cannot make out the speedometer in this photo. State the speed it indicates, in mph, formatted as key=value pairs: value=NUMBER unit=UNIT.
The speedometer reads value=102 unit=mph
